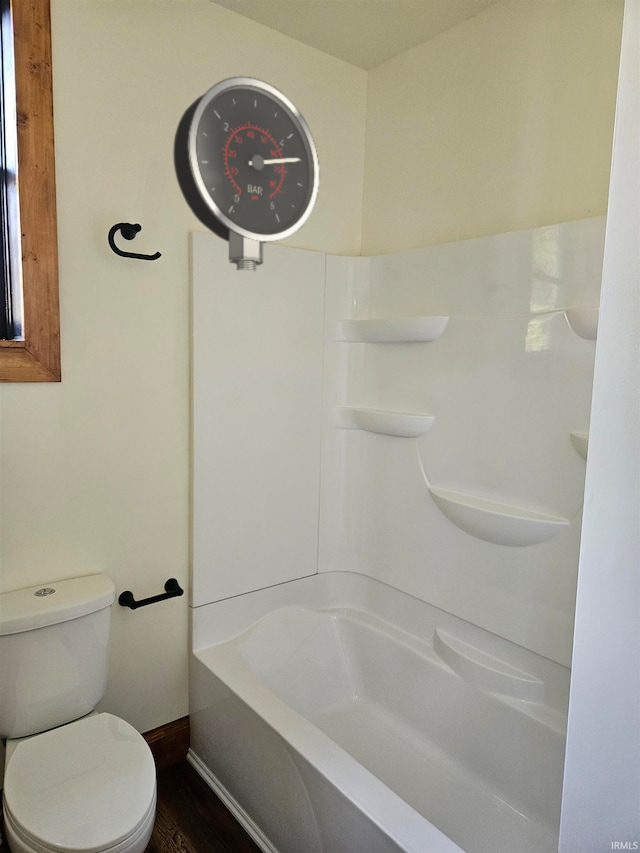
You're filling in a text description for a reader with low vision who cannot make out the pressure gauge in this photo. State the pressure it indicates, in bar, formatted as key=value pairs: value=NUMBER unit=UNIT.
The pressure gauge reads value=4.5 unit=bar
